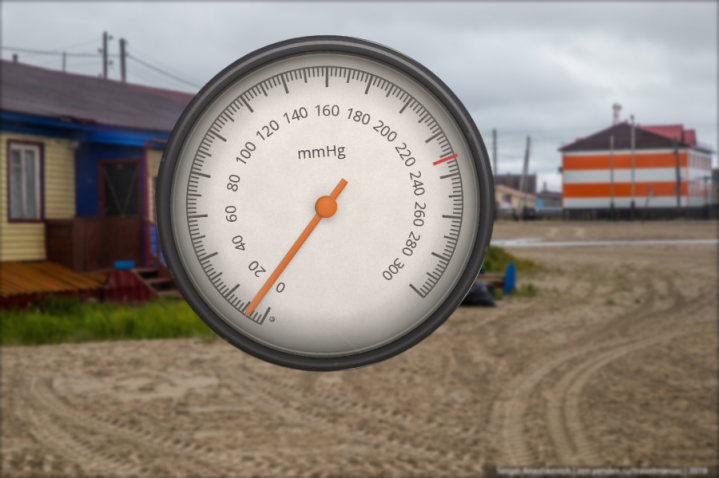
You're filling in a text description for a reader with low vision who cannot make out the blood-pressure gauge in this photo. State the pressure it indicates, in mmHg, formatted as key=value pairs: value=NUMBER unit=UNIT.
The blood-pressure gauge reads value=8 unit=mmHg
